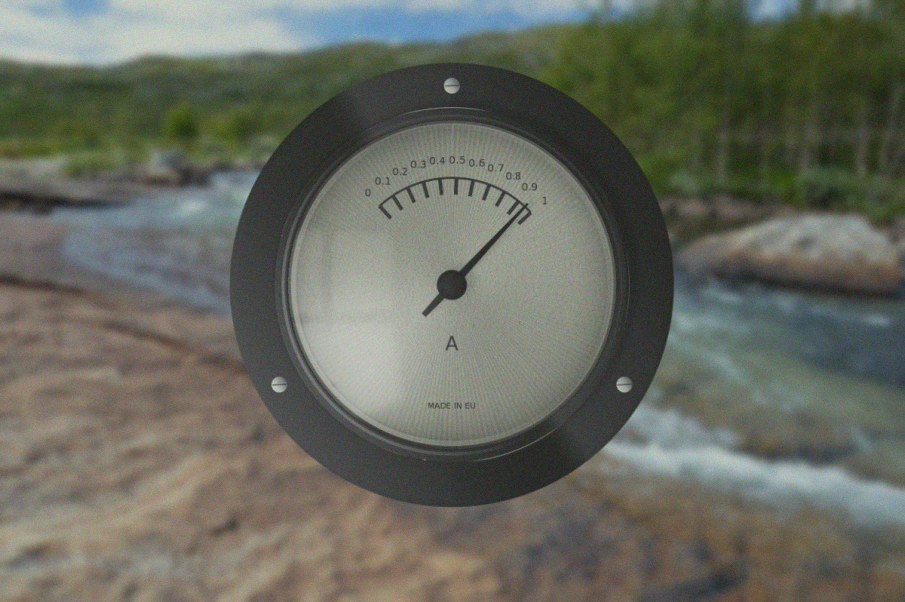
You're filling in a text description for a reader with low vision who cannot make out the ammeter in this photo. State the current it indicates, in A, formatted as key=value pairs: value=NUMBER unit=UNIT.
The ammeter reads value=0.95 unit=A
